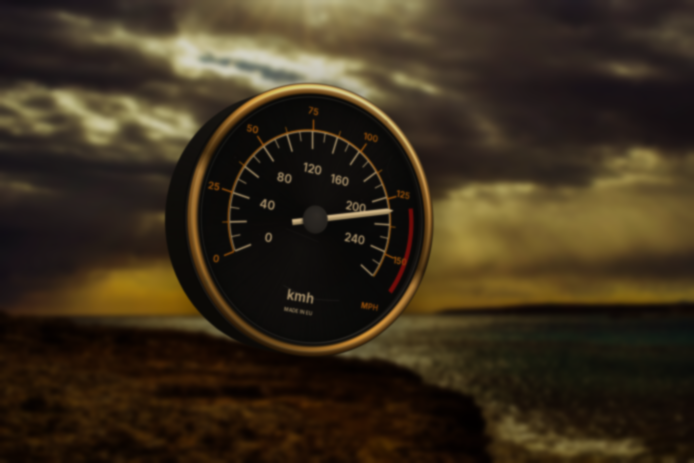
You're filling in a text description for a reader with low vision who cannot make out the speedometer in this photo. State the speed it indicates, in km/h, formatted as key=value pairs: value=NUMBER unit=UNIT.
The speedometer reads value=210 unit=km/h
